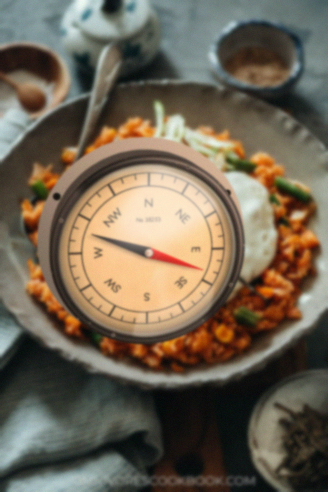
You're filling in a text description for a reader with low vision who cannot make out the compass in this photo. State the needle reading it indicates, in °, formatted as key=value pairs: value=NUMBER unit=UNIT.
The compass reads value=110 unit=°
